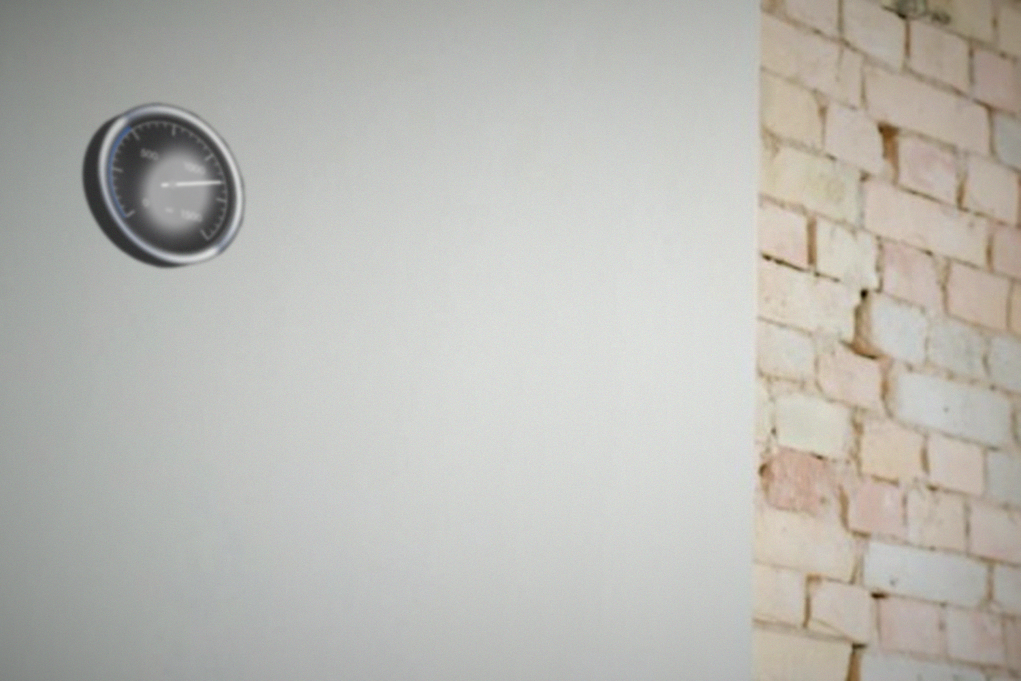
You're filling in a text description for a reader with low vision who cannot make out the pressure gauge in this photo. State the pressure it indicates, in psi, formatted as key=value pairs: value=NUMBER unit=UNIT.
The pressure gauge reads value=1150 unit=psi
